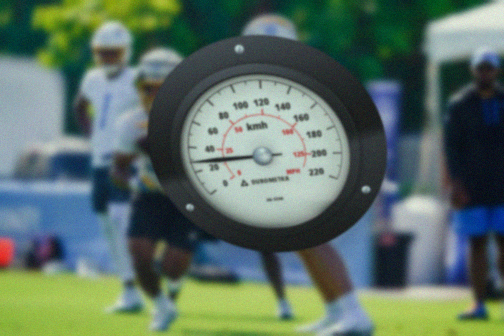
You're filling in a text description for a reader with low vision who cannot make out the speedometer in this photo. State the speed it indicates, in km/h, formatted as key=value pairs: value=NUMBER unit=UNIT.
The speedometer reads value=30 unit=km/h
